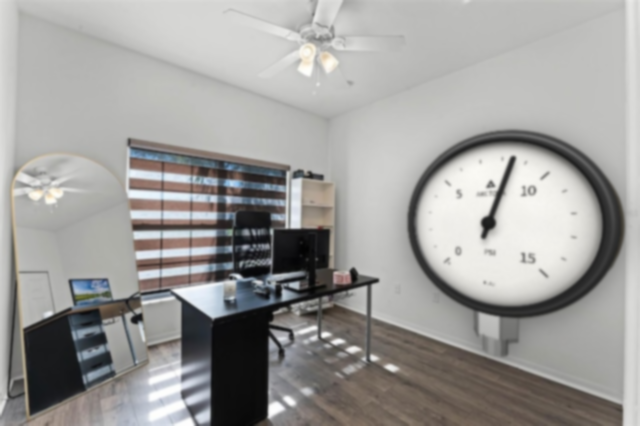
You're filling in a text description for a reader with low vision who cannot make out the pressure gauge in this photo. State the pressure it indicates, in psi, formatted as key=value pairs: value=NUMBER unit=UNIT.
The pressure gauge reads value=8.5 unit=psi
